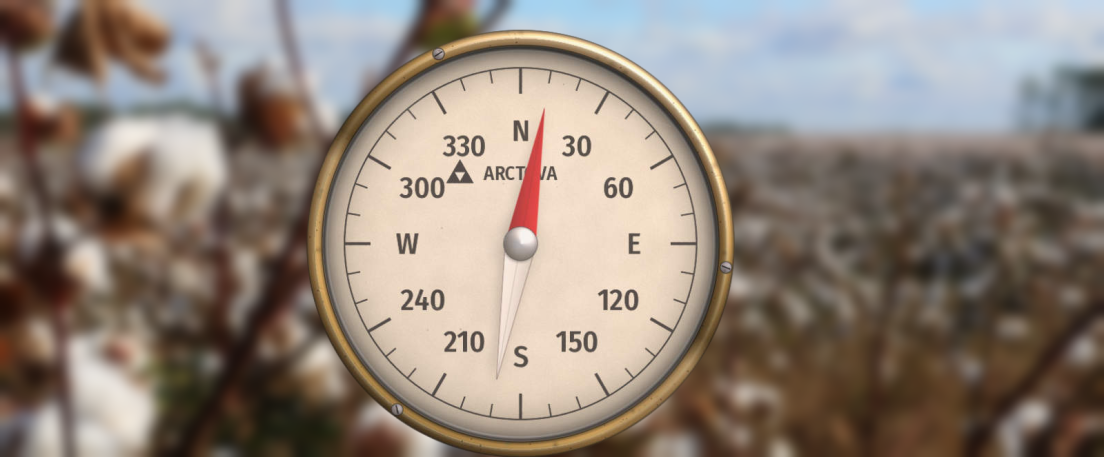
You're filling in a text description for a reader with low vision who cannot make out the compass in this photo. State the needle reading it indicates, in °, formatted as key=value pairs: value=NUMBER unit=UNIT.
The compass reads value=10 unit=°
